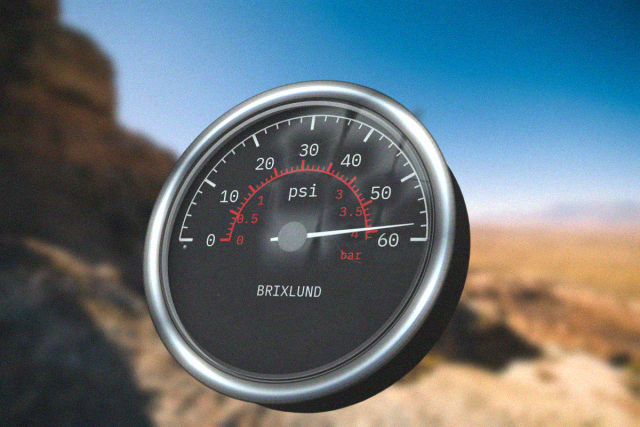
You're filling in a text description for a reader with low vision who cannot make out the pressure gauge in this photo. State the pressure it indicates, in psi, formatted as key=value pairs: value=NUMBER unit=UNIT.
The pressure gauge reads value=58 unit=psi
